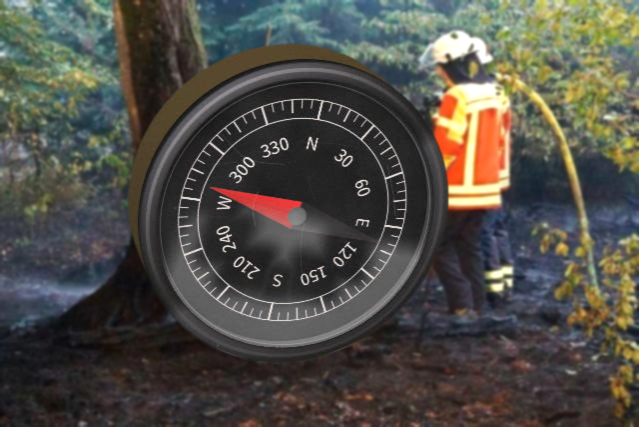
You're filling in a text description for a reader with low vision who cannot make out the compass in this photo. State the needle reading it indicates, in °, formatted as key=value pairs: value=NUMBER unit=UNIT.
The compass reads value=280 unit=°
